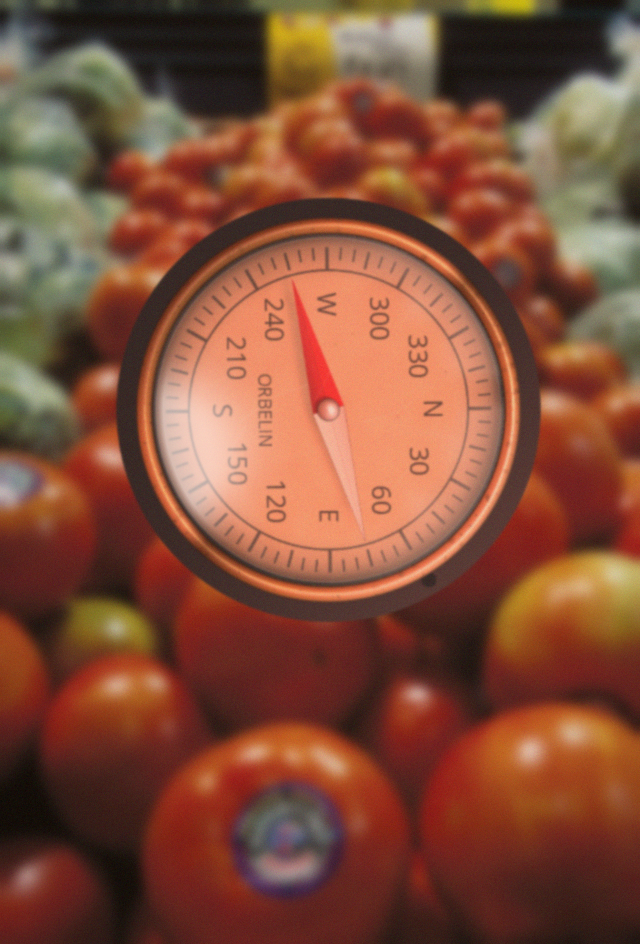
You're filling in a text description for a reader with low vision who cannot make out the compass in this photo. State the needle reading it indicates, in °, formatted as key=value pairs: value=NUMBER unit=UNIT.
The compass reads value=255 unit=°
